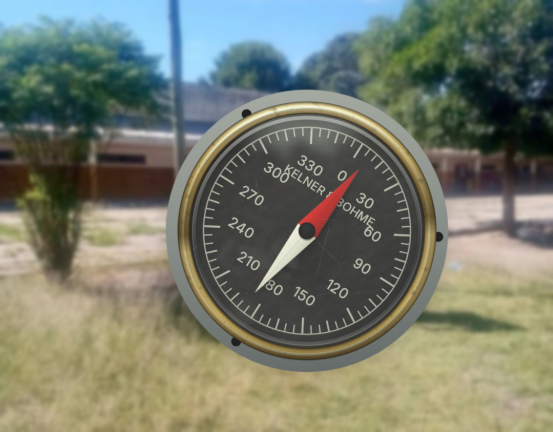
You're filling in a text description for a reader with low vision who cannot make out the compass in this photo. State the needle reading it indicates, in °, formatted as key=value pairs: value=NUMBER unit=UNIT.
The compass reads value=7.5 unit=°
